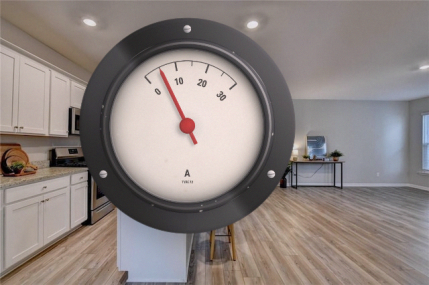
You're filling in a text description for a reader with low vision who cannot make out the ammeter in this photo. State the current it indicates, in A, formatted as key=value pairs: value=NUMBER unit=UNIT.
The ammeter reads value=5 unit=A
